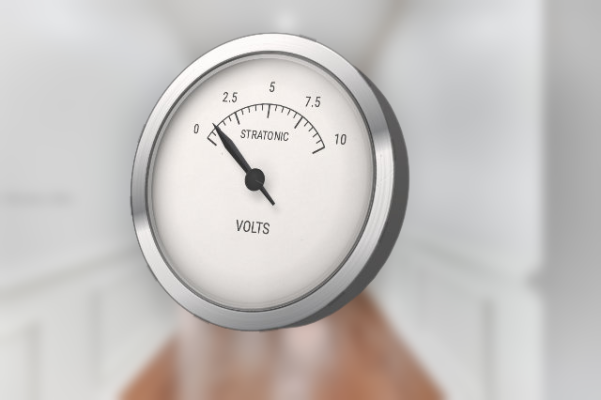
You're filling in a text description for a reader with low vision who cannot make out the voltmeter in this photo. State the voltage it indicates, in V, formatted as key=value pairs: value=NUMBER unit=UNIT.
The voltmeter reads value=1 unit=V
